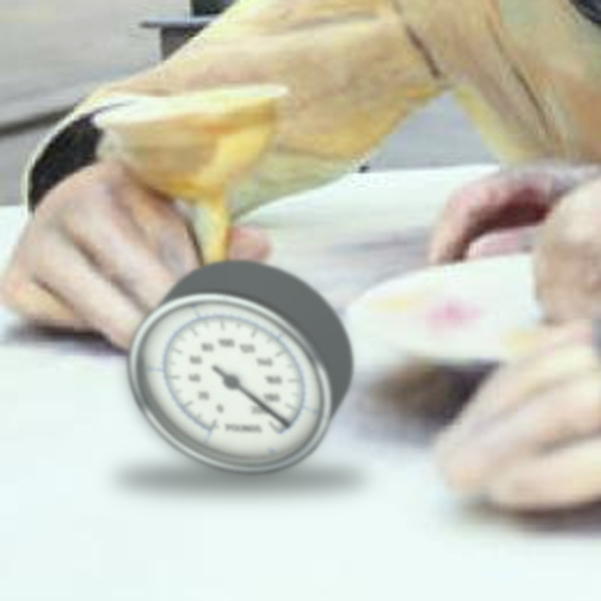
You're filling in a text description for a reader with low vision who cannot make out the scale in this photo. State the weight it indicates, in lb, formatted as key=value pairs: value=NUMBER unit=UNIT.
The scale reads value=190 unit=lb
